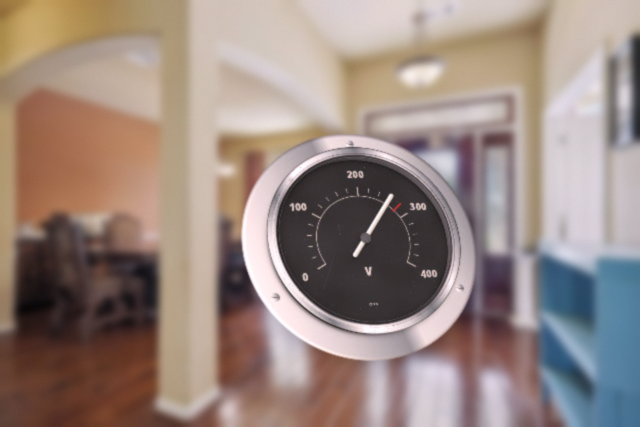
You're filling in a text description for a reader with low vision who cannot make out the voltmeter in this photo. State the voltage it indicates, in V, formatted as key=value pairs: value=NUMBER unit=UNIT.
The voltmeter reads value=260 unit=V
